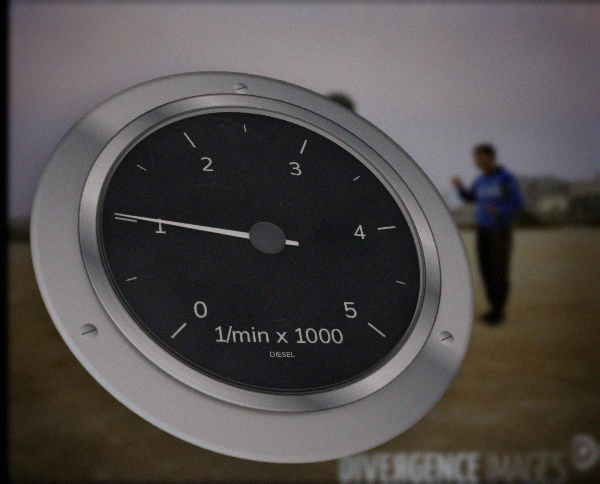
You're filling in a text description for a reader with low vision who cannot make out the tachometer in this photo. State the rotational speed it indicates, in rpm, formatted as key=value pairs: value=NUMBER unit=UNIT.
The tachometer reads value=1000 unit=rpm
